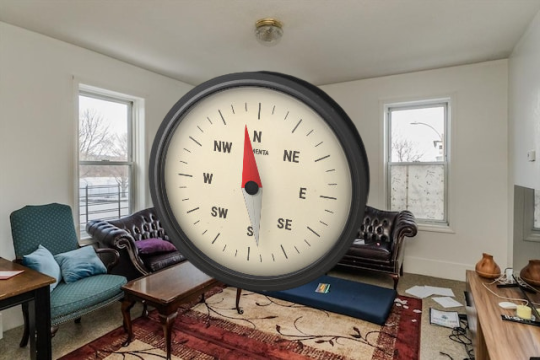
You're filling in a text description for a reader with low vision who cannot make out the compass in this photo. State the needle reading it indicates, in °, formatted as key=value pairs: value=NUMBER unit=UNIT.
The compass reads value=350 unit=°
